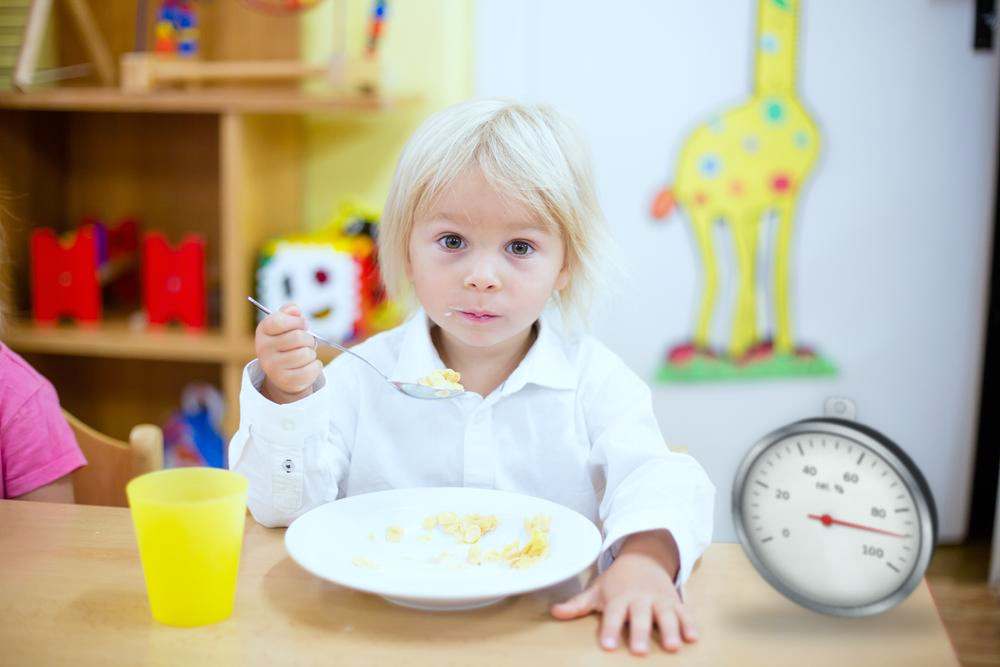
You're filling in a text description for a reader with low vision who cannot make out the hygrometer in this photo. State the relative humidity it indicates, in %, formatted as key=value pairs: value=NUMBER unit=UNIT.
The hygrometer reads value=88 unit=%
